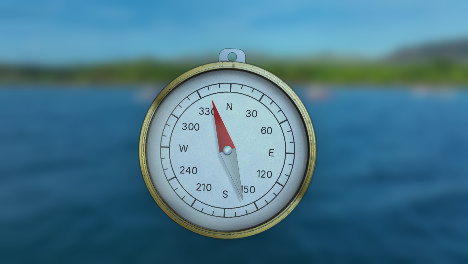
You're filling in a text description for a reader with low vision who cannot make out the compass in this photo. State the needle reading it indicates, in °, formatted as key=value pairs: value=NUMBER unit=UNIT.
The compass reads value=340 unit=°
